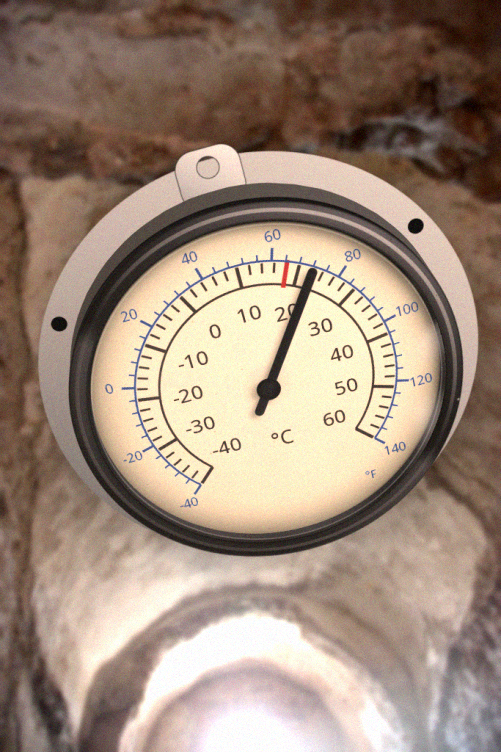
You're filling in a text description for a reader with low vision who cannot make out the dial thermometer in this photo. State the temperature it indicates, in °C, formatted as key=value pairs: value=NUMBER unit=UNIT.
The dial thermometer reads value=22 unit=°C
